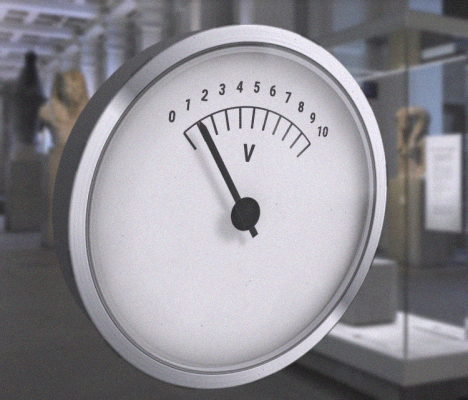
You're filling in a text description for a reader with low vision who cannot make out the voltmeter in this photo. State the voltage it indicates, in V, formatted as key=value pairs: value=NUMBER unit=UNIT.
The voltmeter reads value=1 unit=V
